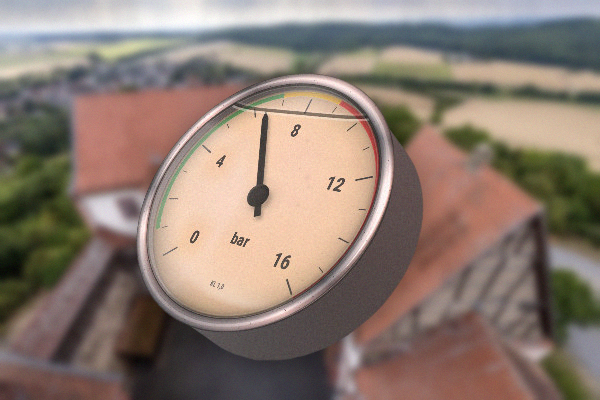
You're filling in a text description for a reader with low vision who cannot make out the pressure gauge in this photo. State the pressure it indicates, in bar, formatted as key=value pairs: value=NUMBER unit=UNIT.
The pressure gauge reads value=6.5 unit=bar
